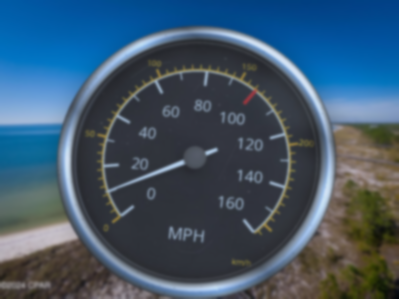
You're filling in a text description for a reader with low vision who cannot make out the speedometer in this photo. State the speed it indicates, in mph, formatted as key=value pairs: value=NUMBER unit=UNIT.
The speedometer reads value=10 unit=mph
